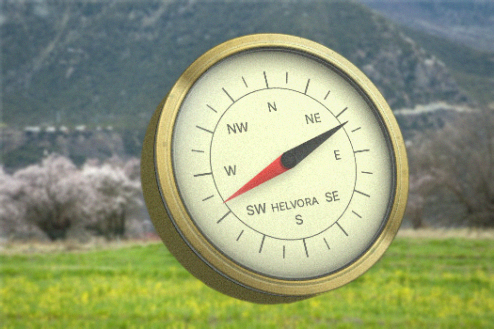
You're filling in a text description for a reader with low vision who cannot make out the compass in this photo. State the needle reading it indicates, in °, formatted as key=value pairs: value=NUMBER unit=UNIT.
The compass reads value=247.5 unit=°
